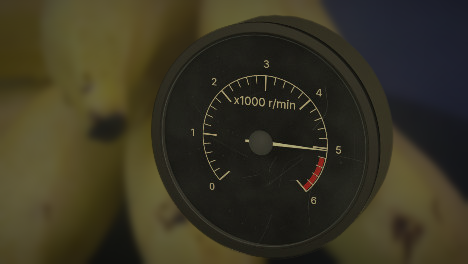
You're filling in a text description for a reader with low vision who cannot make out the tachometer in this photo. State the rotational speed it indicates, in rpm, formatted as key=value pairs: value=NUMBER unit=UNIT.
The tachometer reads value=5000 unit=rpm
